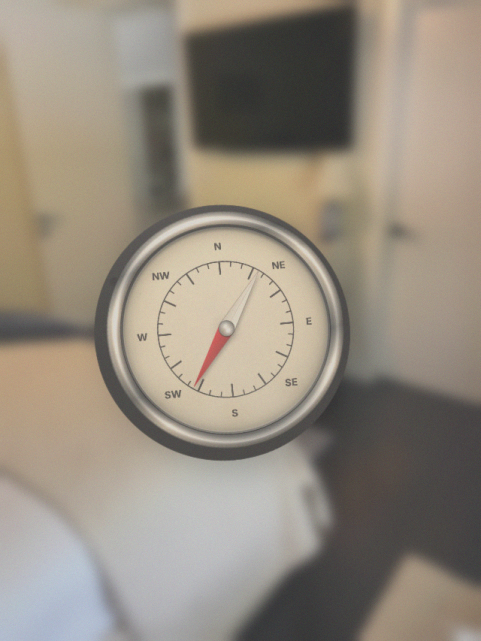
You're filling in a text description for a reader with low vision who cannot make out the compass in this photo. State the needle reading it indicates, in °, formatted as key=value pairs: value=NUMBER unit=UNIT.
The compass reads value=215 unit=°
